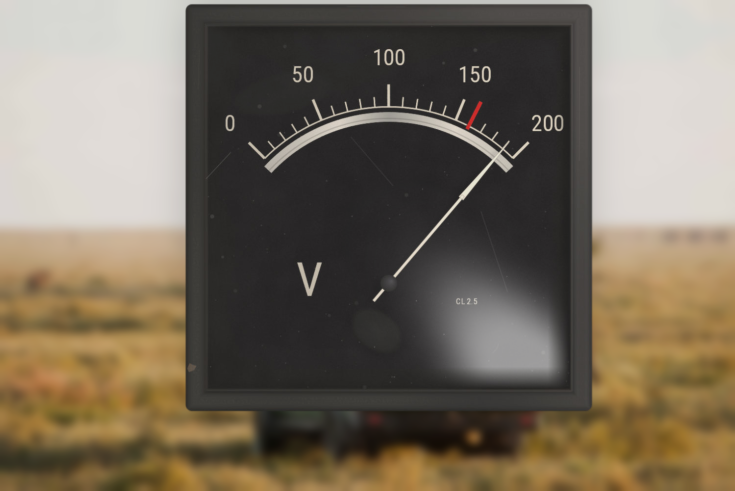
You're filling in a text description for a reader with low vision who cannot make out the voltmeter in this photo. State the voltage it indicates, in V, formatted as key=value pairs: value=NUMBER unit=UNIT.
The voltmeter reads value=190 unit=V
